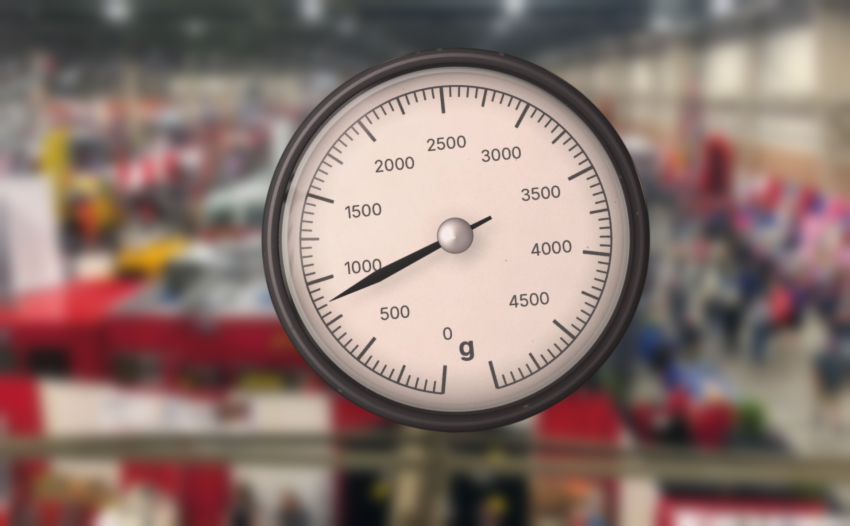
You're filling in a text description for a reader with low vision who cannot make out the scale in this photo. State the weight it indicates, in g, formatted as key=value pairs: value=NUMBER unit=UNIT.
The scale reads value=850 unit=g
